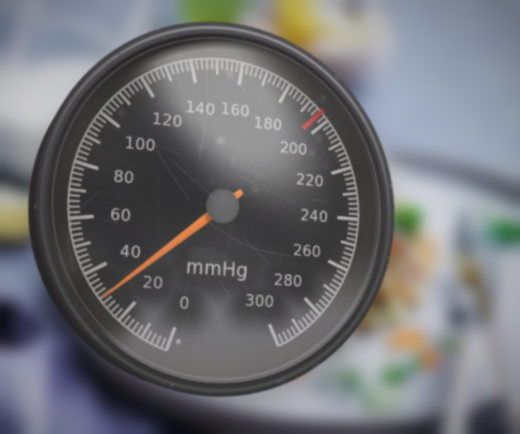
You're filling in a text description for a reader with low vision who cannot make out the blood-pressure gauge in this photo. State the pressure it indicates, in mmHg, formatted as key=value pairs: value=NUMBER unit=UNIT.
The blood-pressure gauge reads value=30 unit=mmHg
